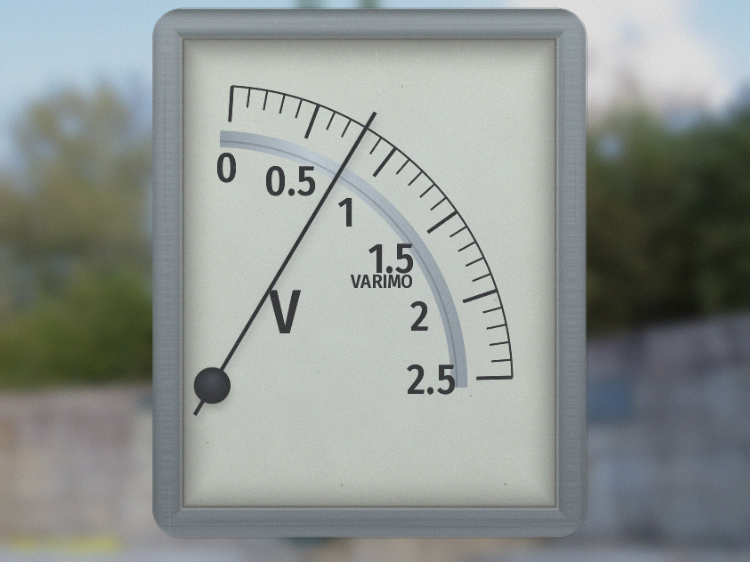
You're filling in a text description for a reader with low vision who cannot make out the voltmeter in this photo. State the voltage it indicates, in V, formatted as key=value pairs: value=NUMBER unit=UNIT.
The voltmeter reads value=0.8 unit=V
